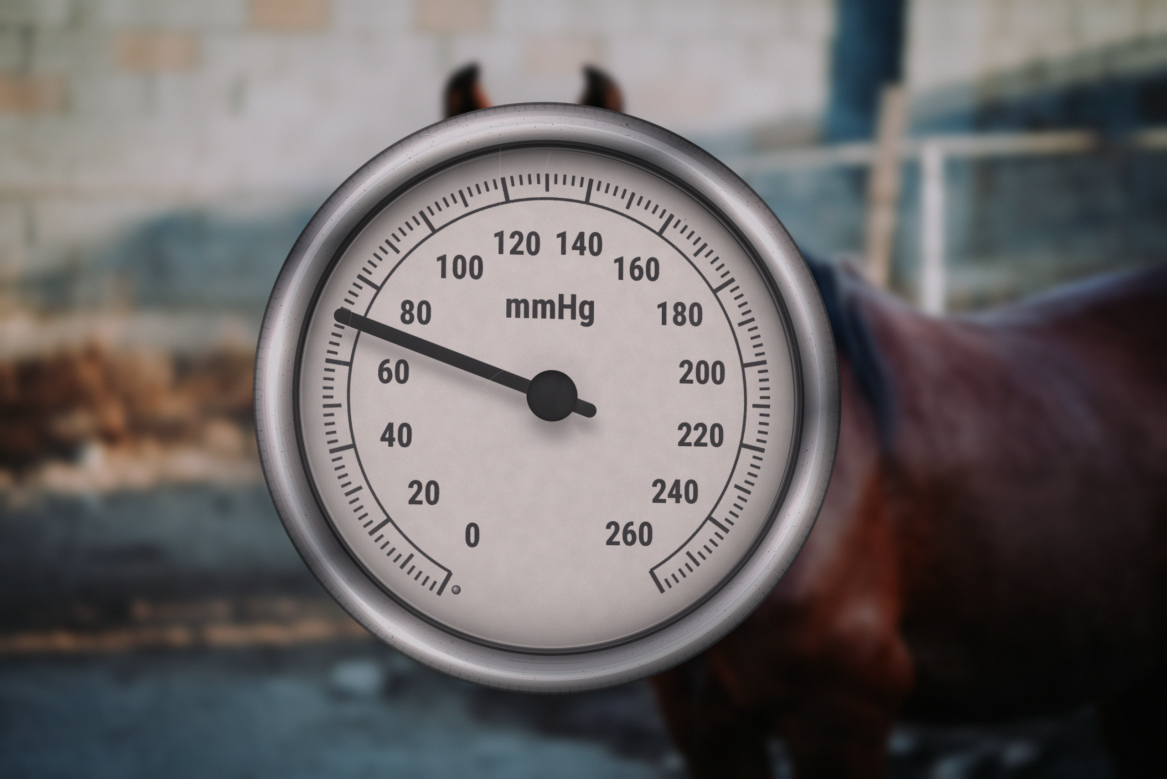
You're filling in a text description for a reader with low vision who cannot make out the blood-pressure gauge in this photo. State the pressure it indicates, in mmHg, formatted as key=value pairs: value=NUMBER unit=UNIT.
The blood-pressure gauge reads value=70 unit=mmHg
